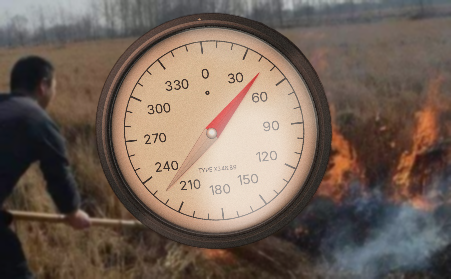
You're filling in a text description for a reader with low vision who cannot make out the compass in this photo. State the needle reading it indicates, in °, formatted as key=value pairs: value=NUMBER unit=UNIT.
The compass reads value=45 unit=°
